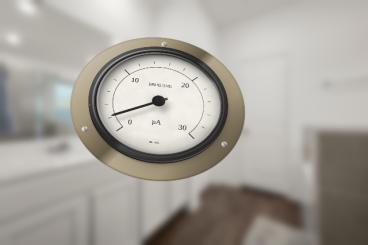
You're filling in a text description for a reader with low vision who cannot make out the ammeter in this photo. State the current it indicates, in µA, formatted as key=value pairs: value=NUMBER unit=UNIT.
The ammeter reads value=2 unit=µA
